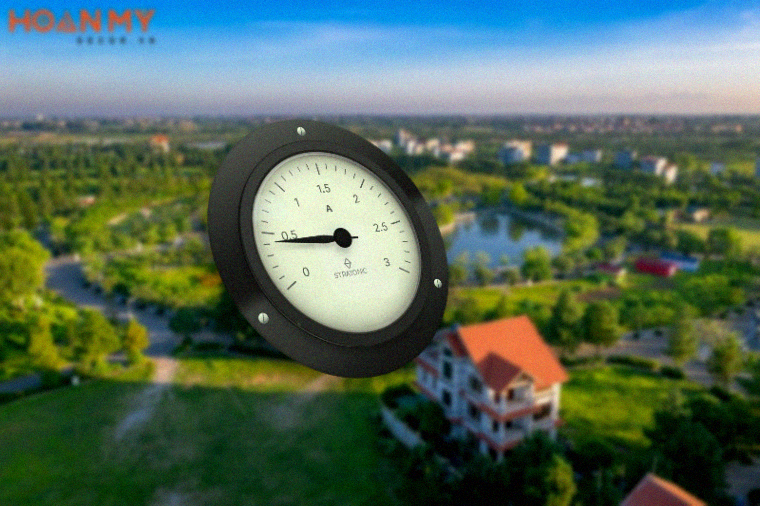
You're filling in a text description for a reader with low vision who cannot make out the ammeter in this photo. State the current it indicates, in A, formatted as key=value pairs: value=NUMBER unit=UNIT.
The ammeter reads value=0.4 unit=A
